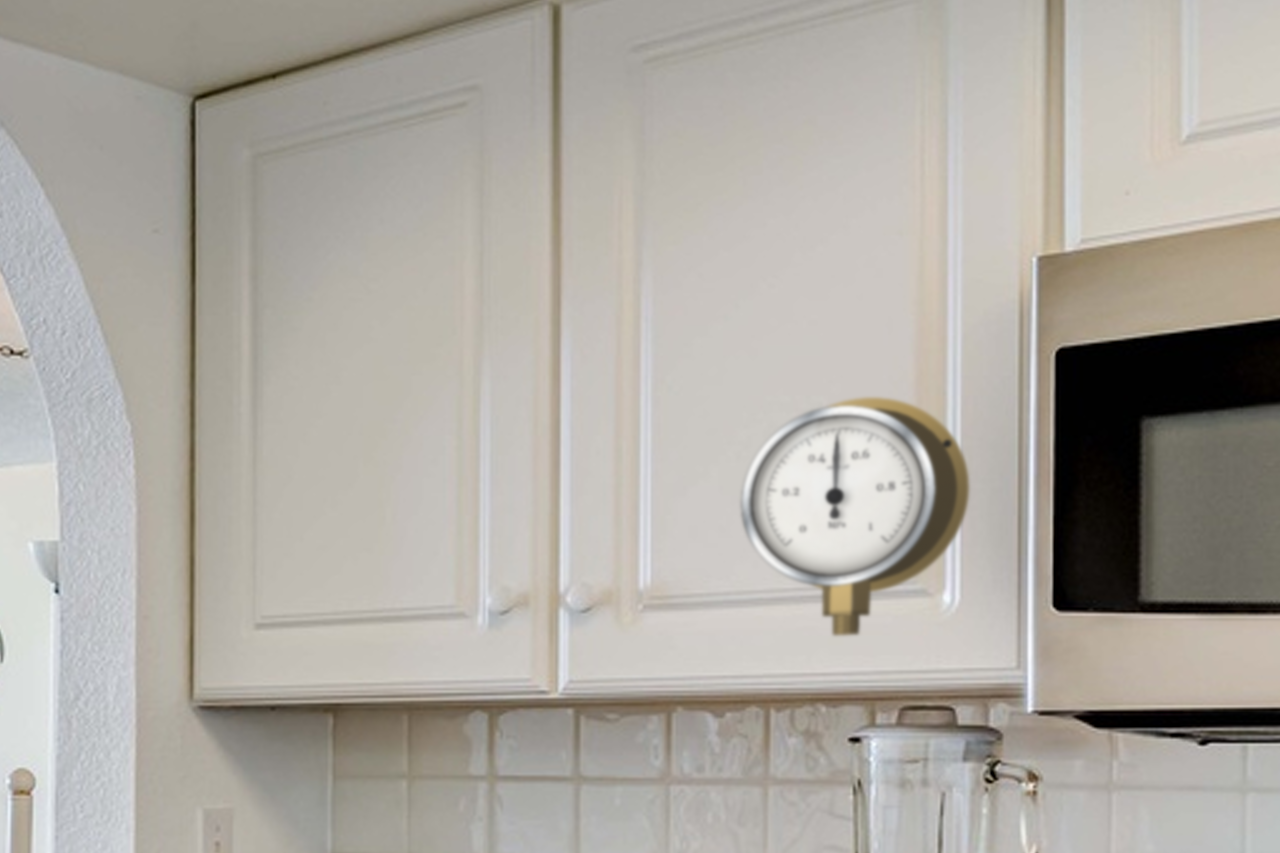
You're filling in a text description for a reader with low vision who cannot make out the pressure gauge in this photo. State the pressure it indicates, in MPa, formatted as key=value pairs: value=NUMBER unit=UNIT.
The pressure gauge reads value=0.5 unit=MPa
